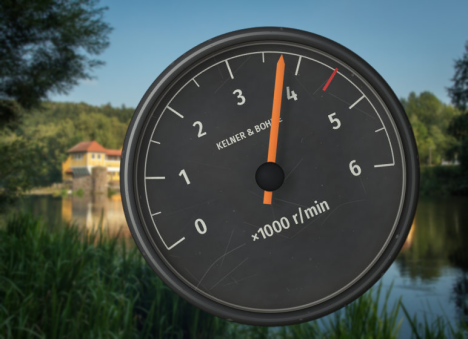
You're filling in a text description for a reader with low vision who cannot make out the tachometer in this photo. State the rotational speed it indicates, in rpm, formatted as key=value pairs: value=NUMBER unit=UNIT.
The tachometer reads value=3750 unit=rpm
